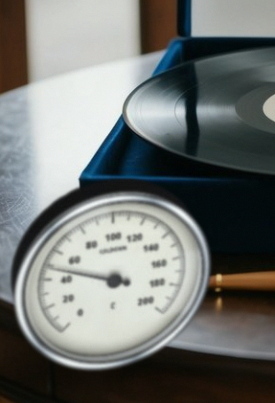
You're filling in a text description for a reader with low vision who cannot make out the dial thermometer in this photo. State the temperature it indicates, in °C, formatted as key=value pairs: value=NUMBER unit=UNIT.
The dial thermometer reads value=50 unit=°C
